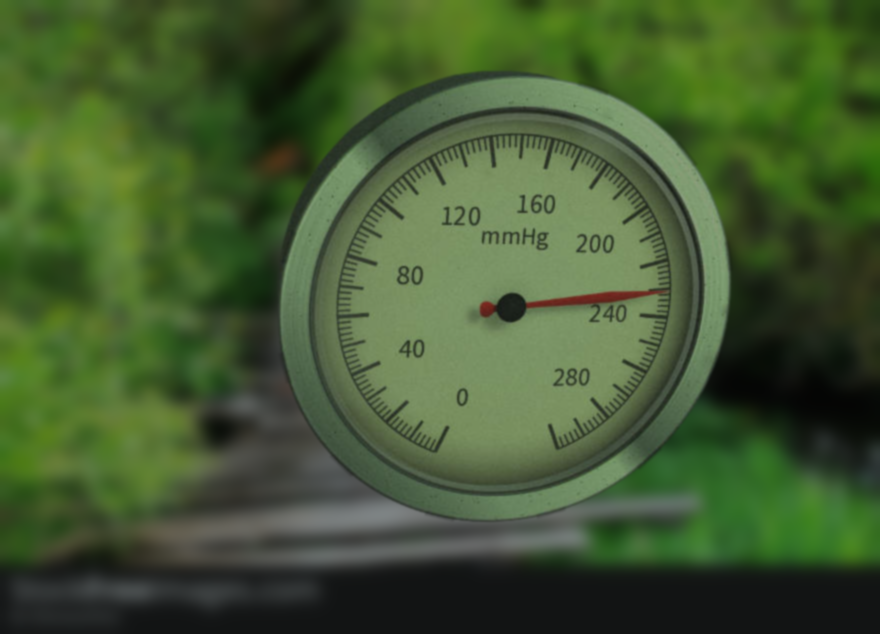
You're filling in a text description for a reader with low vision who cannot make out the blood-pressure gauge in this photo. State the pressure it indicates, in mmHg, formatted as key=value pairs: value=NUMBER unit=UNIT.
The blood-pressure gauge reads value=230 unit=mmHg
